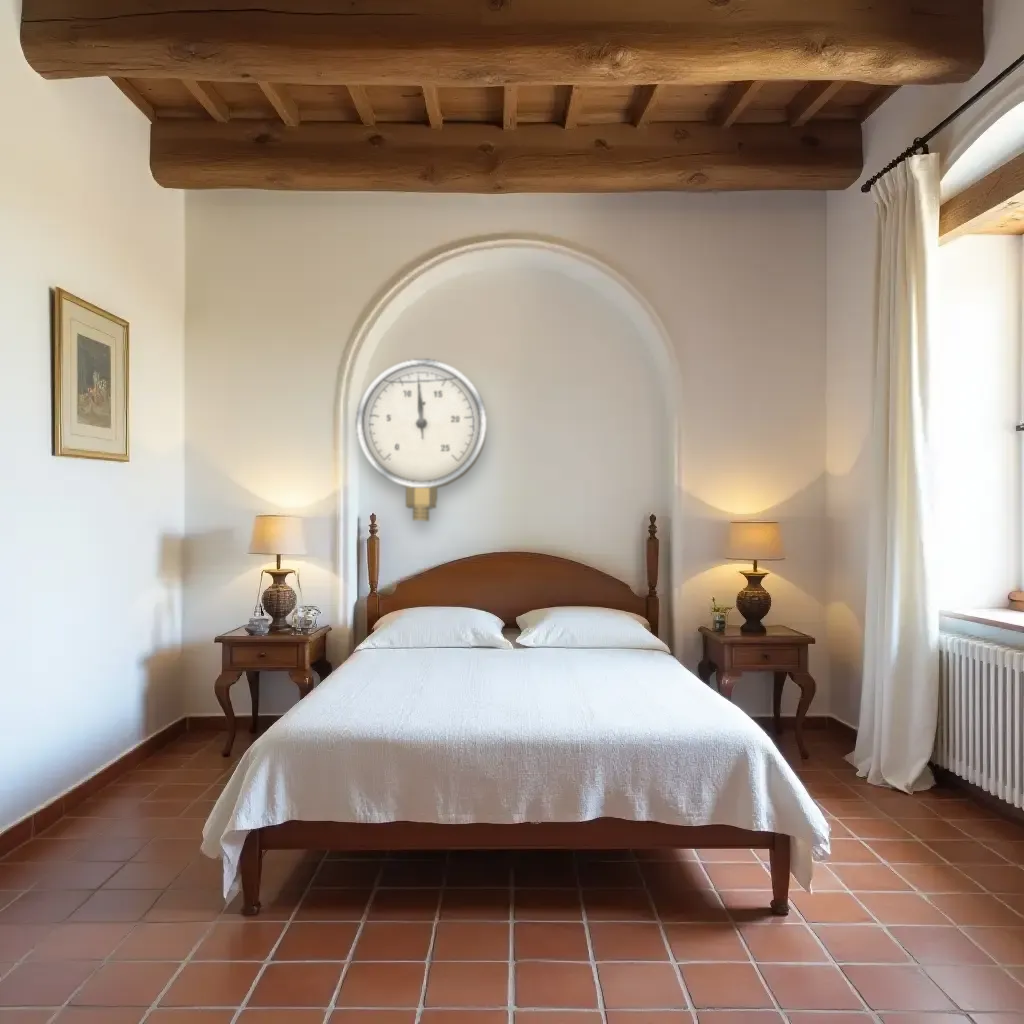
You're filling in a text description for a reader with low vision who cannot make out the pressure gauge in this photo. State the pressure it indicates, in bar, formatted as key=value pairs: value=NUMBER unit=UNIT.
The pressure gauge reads value=12 unit=bar
